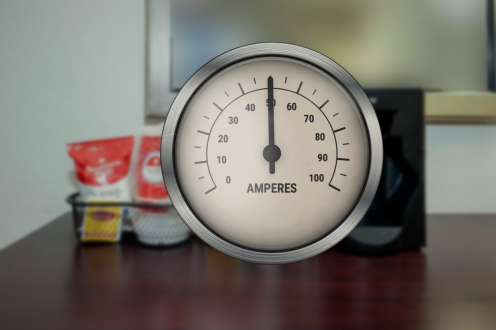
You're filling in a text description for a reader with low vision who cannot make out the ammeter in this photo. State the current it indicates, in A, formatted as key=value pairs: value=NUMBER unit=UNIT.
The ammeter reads value=50 unit=A
